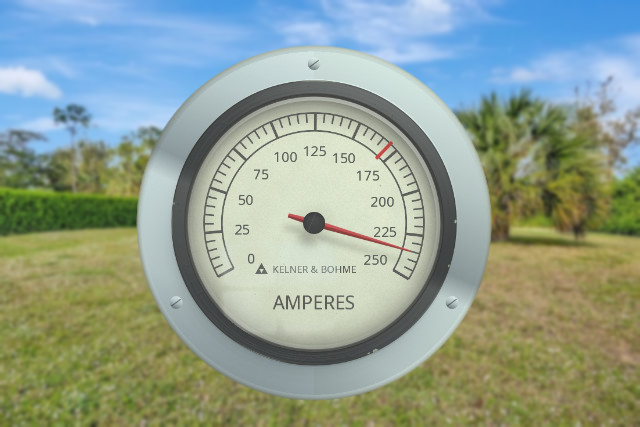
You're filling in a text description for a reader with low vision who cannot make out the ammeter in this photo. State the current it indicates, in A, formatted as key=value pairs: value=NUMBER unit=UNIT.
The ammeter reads value=235 unit=A
